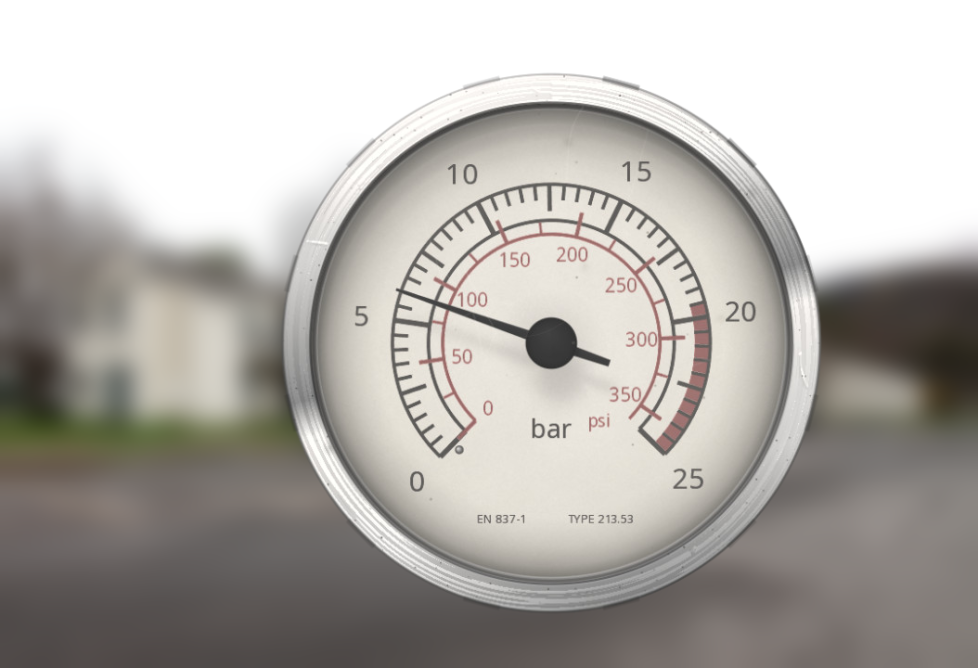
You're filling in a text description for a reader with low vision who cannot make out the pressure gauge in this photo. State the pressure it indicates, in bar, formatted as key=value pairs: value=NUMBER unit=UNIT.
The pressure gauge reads value=6 unit=bar
